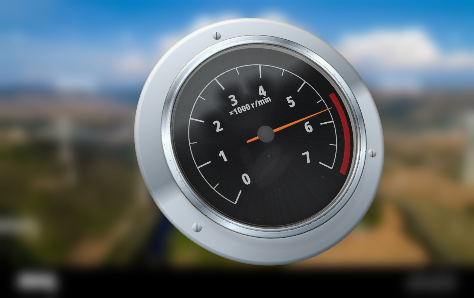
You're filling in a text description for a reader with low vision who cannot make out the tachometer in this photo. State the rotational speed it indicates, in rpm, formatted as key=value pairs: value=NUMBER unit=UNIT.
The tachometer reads value=5750 unit=rpm
